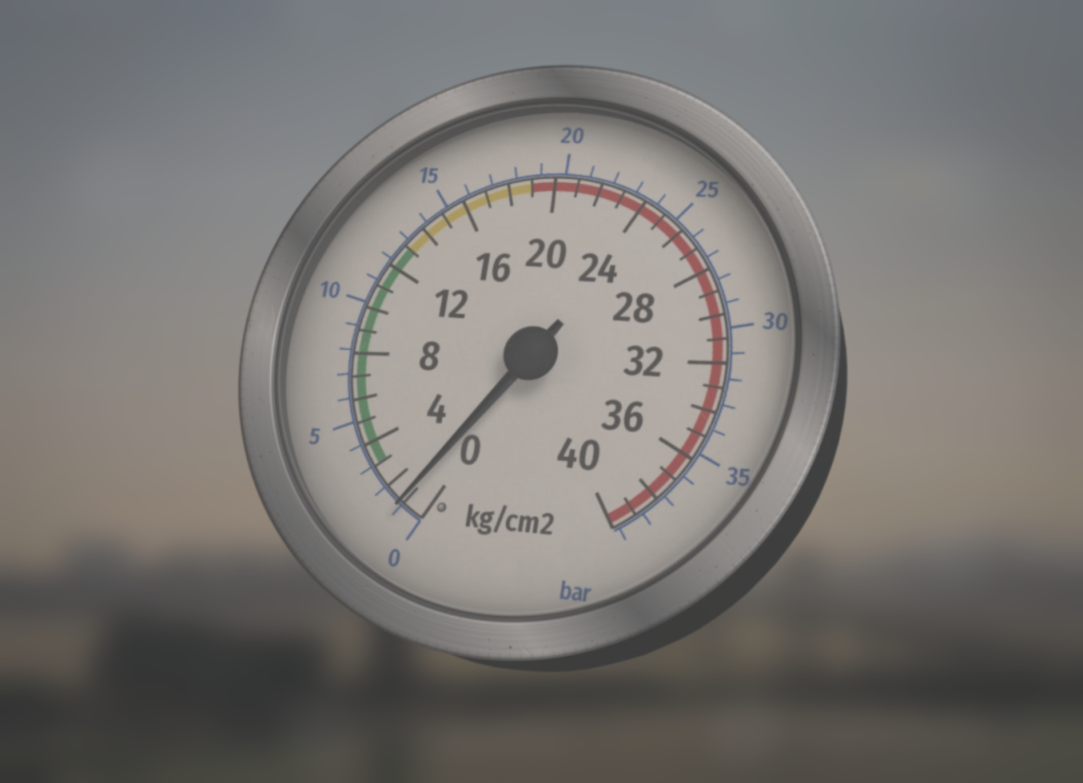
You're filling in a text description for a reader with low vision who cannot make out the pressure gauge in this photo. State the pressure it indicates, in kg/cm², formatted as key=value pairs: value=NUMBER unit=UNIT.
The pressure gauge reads value=1 unit=kg/cm²
